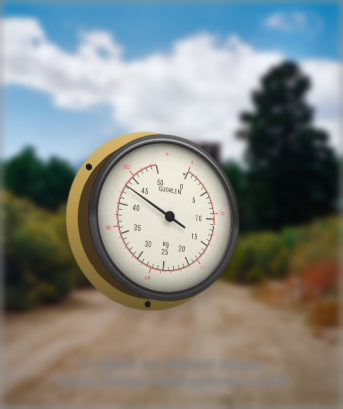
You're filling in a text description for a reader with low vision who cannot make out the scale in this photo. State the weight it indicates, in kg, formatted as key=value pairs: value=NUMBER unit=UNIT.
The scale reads value=43 unit=kg
